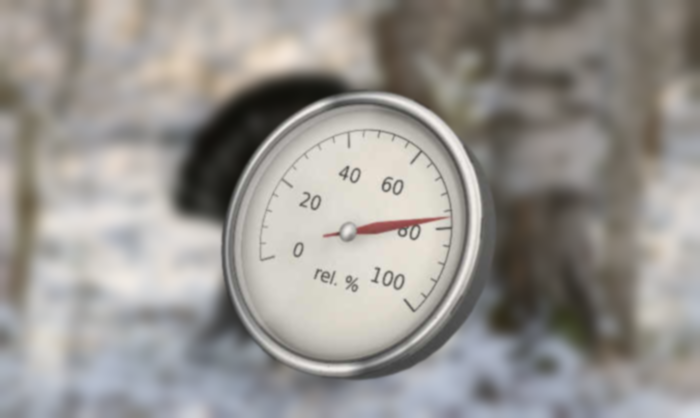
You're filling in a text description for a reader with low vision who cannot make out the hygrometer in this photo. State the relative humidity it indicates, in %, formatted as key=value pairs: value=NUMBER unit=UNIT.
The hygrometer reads value=78 unit=%
